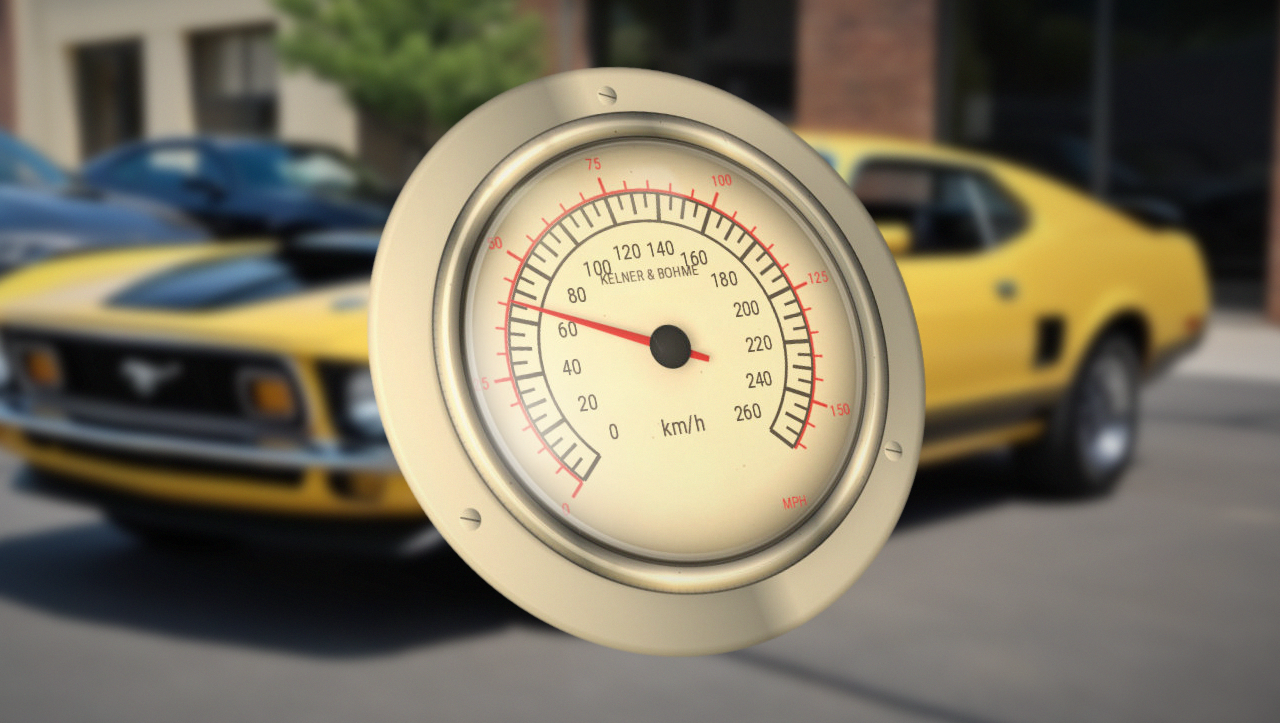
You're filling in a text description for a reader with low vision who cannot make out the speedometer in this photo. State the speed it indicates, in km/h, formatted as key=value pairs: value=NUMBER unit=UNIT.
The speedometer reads value=65 unit=km/h
